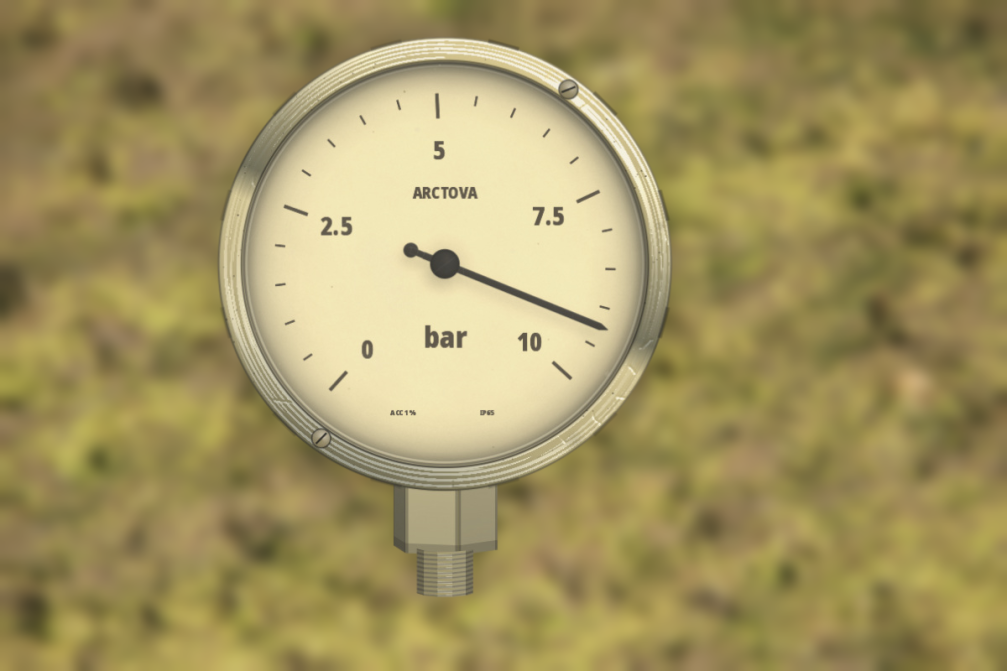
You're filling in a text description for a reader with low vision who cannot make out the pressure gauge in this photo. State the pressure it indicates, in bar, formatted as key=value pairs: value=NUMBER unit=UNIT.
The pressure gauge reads value=9.25 unit=bar
